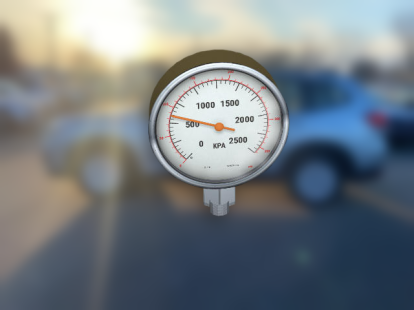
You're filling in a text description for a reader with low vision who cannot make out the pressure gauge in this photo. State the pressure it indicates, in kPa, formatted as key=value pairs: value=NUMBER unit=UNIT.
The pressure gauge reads value=600 unit=kPa
